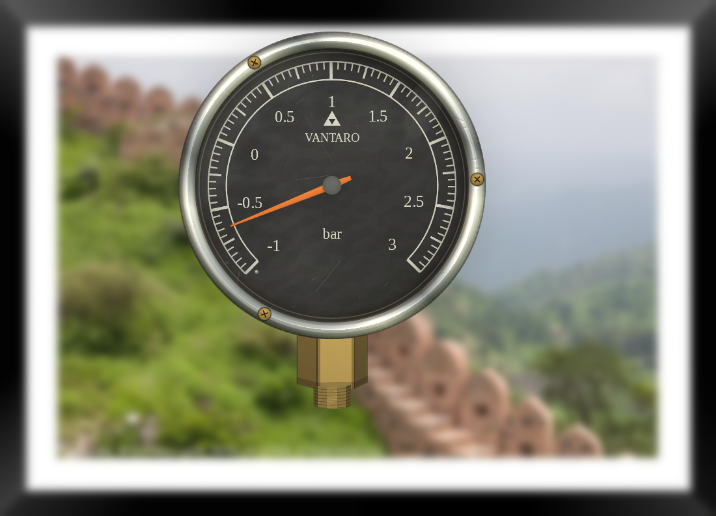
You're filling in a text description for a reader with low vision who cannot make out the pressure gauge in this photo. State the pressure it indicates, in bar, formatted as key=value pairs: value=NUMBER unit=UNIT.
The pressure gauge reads value=-0.65 unit=bar
